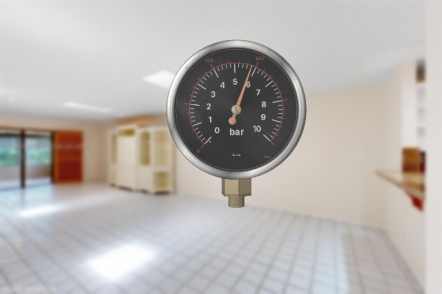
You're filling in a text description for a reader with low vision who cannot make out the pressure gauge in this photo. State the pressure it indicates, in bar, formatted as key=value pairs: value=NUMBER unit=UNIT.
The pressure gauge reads value=5.8 unit=bar
